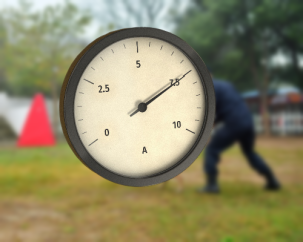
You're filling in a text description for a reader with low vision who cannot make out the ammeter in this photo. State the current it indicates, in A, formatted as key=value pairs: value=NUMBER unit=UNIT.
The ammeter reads value=7.5 unit=A
